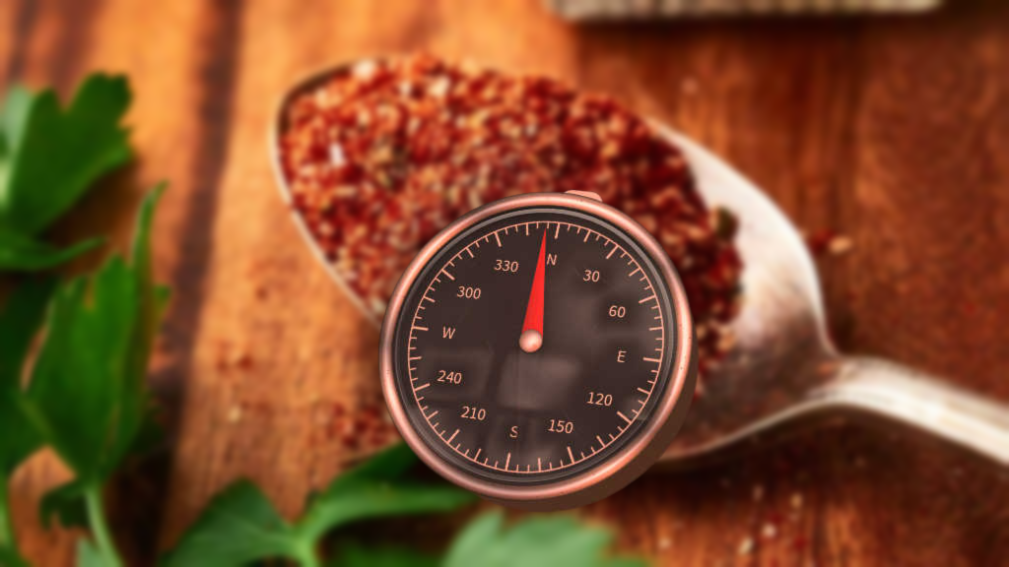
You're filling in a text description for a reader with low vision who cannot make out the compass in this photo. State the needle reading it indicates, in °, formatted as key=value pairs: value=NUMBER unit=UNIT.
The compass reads value=355 unit=°
